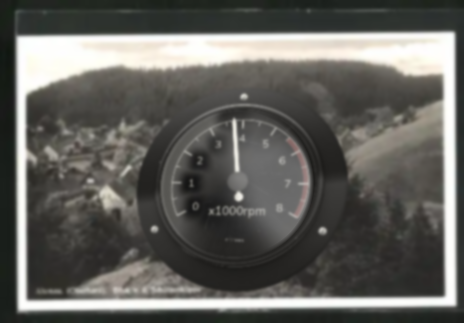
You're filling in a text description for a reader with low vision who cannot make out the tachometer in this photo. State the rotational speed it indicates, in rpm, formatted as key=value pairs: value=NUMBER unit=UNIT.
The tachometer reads value=3750 unit=rpm
